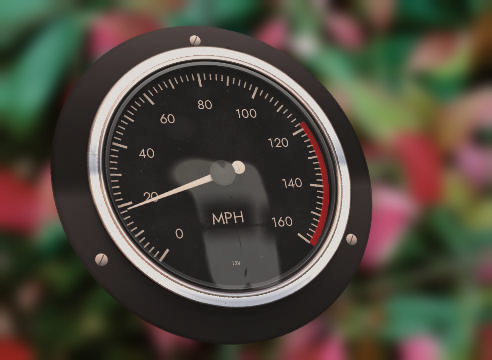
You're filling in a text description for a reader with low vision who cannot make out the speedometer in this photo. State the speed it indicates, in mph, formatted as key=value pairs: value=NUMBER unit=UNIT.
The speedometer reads value=18 unit=mph
